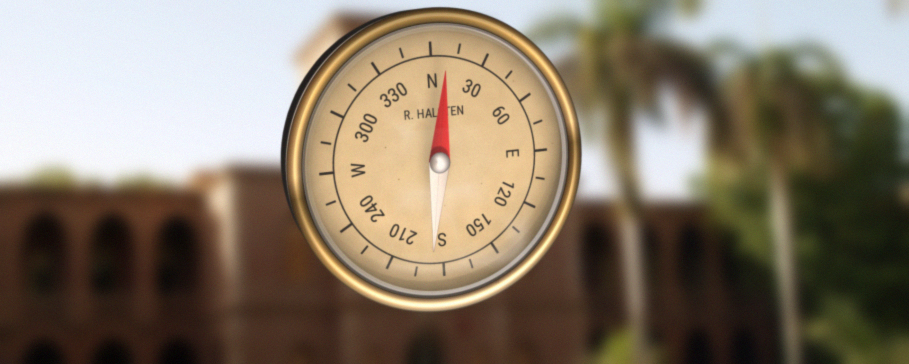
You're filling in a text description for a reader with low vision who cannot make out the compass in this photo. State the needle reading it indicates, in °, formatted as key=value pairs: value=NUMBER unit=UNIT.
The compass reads value=7.5 unit=°
